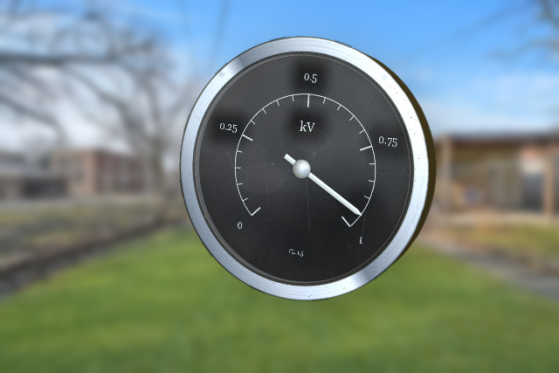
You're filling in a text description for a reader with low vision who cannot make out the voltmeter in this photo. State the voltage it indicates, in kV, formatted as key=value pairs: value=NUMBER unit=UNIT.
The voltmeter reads value=0.95 unit=kV
